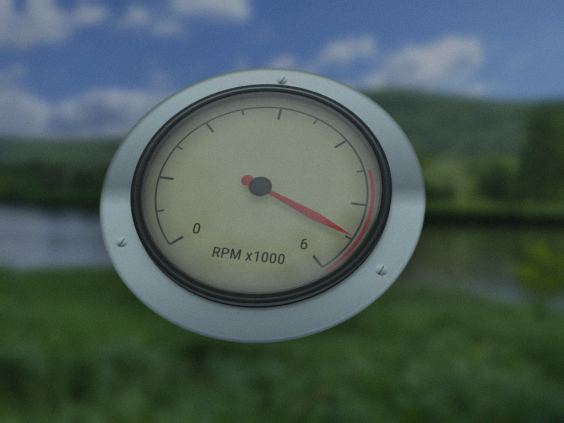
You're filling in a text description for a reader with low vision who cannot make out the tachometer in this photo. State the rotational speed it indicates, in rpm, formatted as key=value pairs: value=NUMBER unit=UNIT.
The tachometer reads value=5500 unit=rpm
